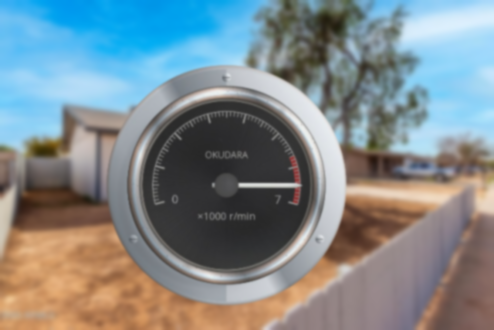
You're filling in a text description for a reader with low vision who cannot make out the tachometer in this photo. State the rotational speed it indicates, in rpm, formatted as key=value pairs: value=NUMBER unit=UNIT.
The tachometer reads value=6500 unit=rpm
